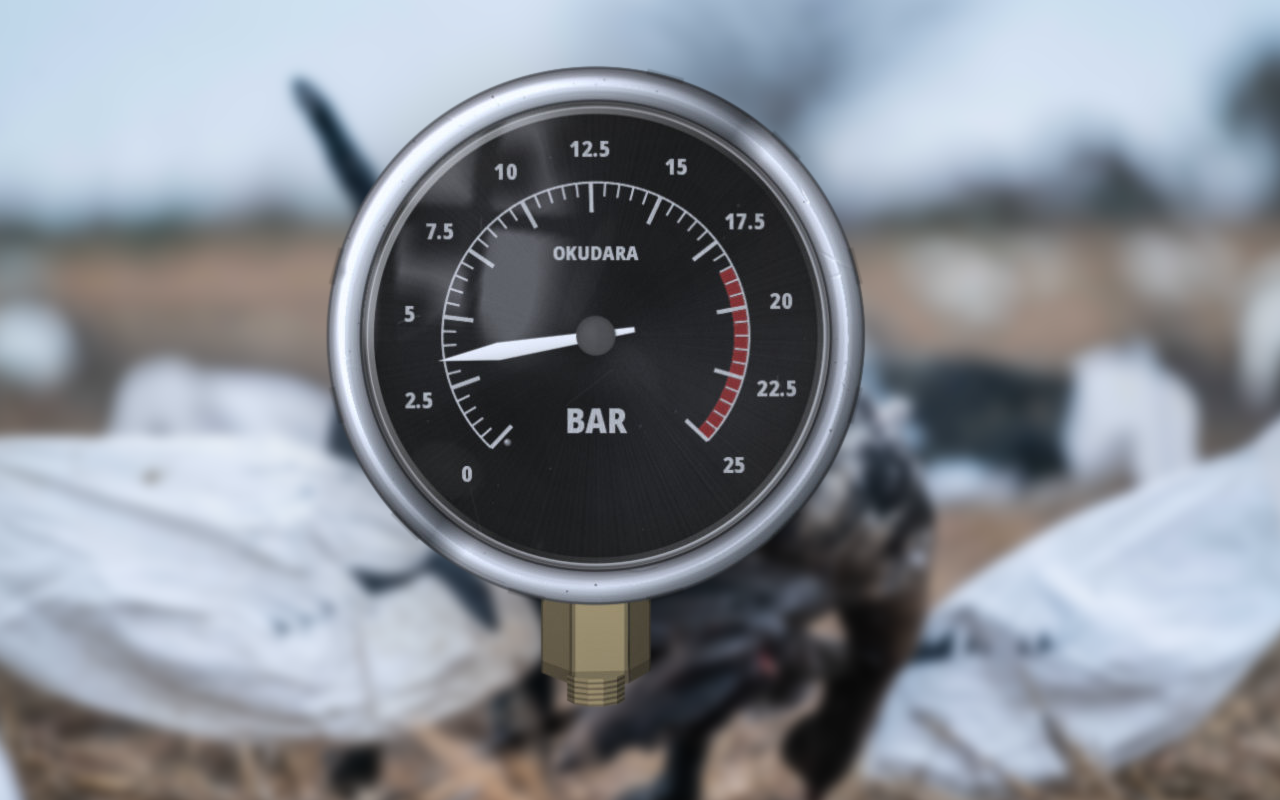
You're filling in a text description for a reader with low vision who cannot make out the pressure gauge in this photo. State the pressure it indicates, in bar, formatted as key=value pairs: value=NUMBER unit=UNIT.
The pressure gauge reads value=3.5 unit=bar
